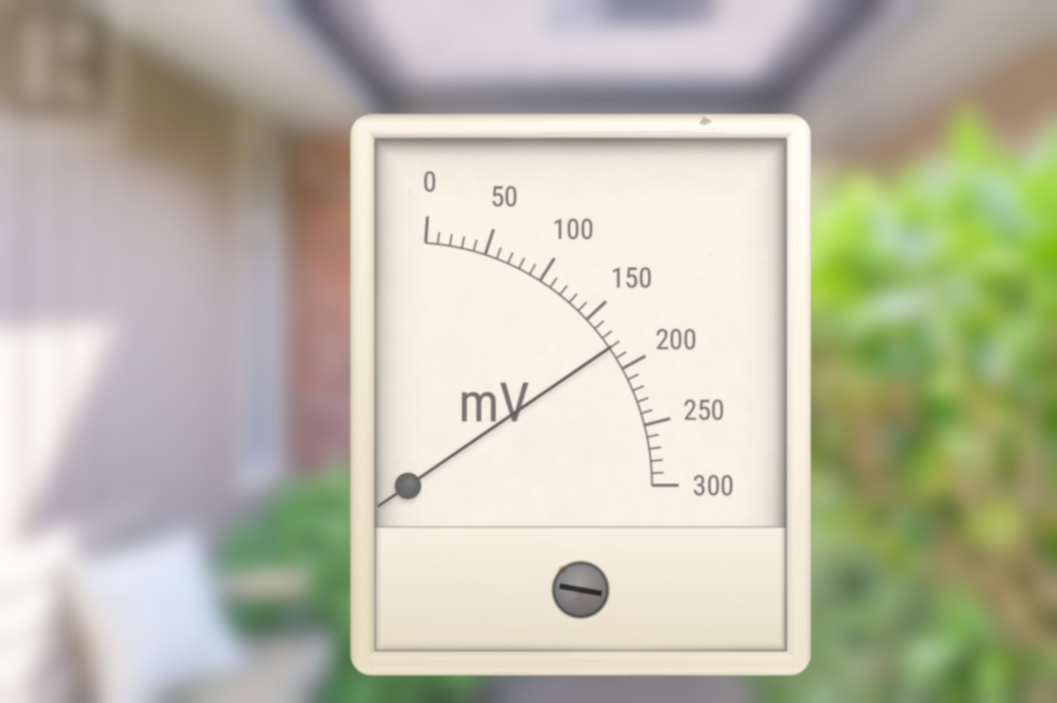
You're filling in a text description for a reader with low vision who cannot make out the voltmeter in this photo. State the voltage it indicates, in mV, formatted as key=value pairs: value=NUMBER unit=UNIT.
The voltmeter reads value=180 unit=mV
